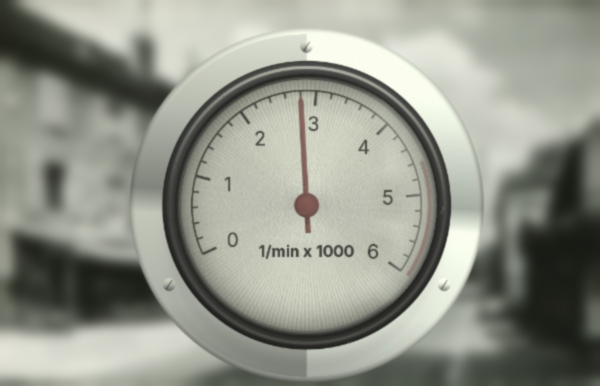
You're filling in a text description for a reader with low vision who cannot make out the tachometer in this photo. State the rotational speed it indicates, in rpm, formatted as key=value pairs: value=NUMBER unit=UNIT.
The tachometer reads value=2800 unit=rpm
